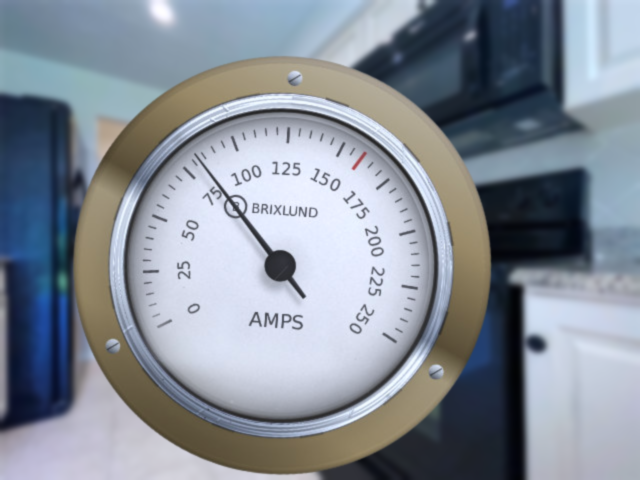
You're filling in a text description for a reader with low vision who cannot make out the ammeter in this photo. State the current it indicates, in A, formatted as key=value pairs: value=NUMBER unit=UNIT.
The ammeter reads value=82.5 unit=A
